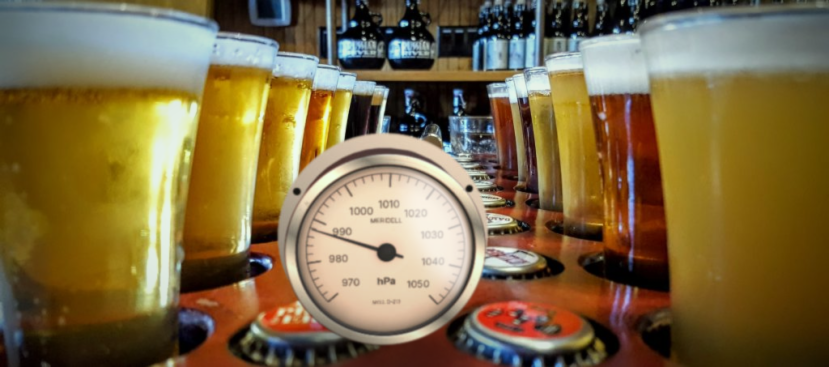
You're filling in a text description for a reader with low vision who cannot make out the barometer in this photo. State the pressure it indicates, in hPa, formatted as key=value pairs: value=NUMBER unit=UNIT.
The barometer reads value=988 unit=hPa
